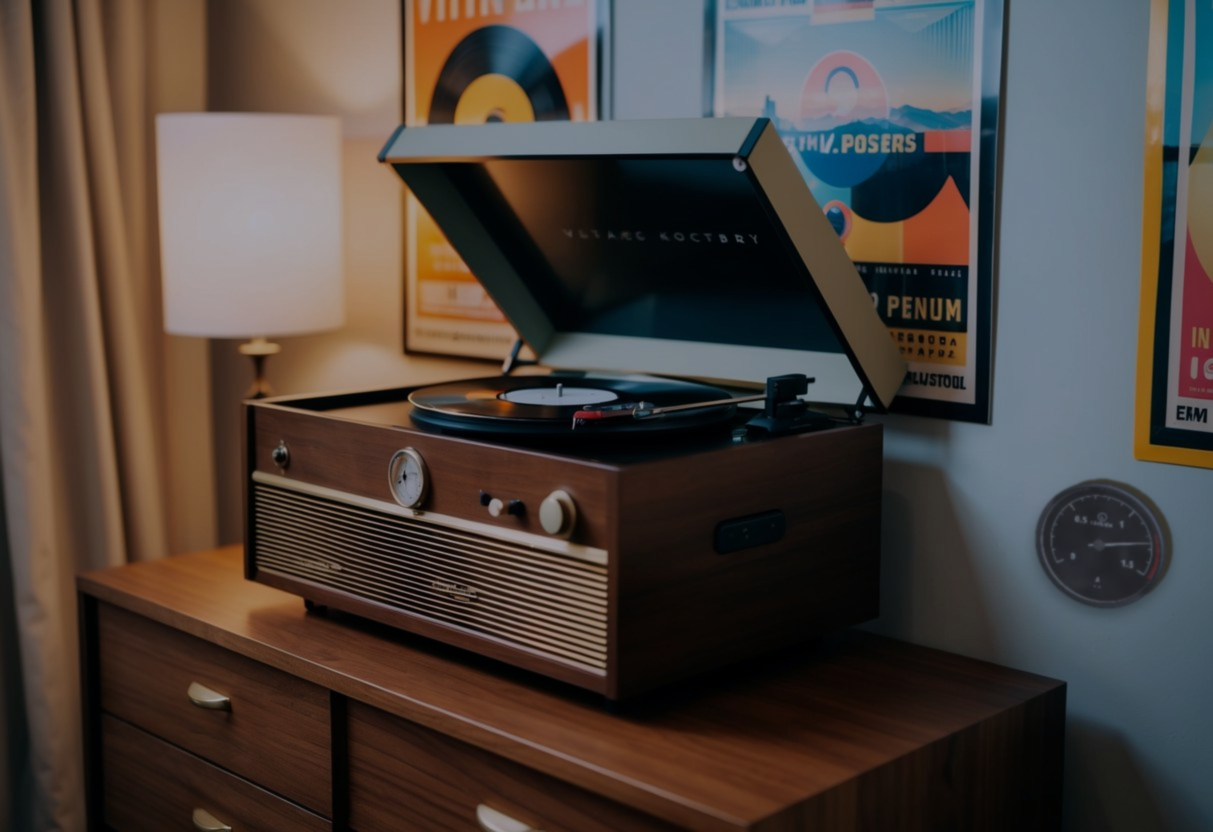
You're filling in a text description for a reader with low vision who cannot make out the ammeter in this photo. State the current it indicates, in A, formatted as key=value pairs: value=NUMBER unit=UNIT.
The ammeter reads value=1.25 unit=A
